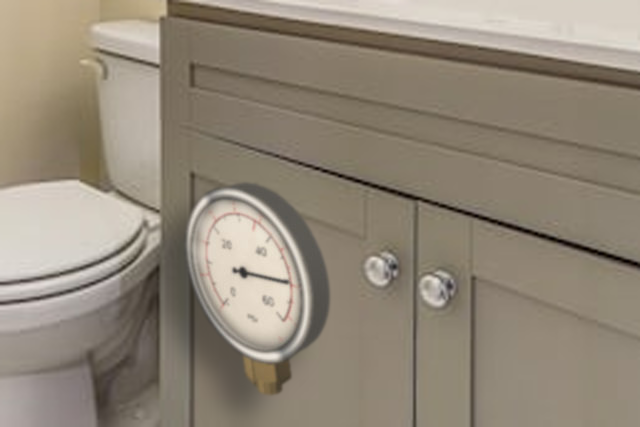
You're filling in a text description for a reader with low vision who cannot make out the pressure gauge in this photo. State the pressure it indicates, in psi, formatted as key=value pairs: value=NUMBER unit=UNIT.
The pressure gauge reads value=50 unit=psi
